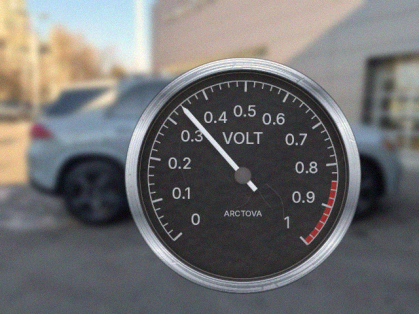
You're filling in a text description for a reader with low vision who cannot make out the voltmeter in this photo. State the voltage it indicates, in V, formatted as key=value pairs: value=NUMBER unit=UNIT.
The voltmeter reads value=0.34 unit=V
